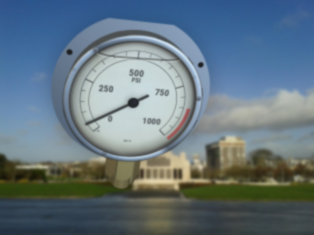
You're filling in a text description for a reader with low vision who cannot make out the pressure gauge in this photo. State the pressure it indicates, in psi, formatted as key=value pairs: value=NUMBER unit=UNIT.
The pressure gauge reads value=50 unit=psi
